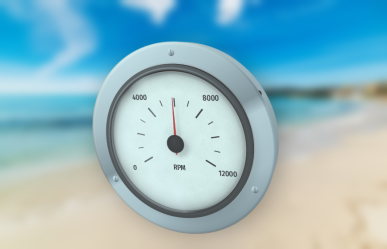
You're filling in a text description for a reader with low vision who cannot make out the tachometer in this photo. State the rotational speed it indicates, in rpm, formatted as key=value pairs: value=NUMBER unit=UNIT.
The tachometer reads value=6000 unit=rpm
